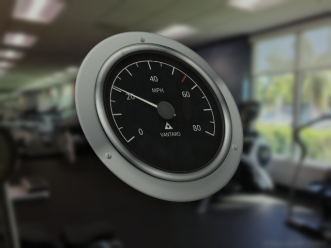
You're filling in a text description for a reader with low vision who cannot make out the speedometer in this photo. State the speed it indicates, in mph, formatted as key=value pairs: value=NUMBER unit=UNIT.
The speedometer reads value=20 unit=mph
